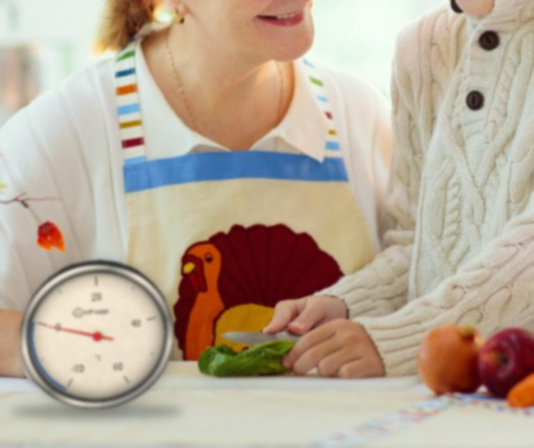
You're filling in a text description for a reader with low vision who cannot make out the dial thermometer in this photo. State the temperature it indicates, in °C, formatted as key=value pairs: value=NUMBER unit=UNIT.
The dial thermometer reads value=0 unit=°C
